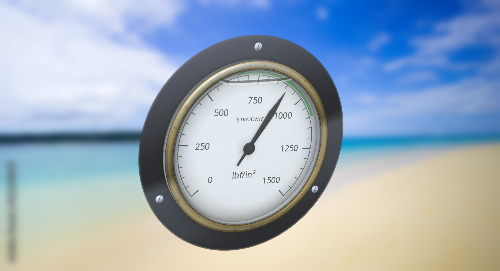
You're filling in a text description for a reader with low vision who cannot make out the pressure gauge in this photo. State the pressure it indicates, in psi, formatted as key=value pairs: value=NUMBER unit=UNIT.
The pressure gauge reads value=900 unit=psi
